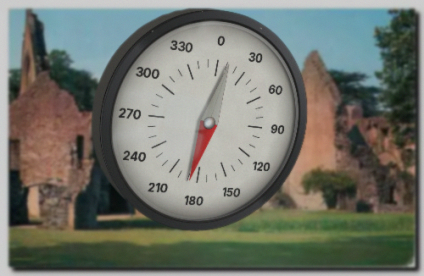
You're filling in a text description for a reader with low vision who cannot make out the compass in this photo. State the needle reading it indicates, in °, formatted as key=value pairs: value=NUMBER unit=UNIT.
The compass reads value=190 unit=°
